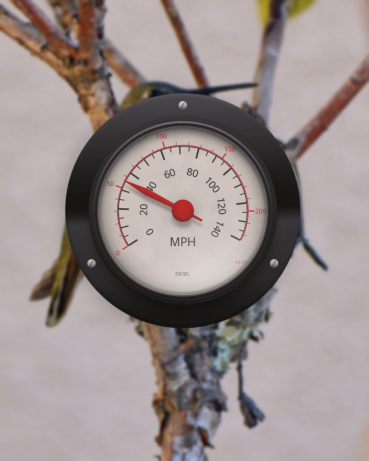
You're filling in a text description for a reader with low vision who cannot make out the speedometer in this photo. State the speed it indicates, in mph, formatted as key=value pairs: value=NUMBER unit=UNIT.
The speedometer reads value=35 unit=mph
